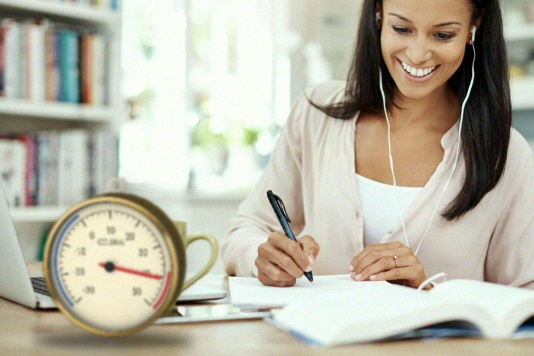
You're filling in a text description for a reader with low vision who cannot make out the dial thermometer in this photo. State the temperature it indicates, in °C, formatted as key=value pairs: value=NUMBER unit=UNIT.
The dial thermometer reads value=40 unit=°C
